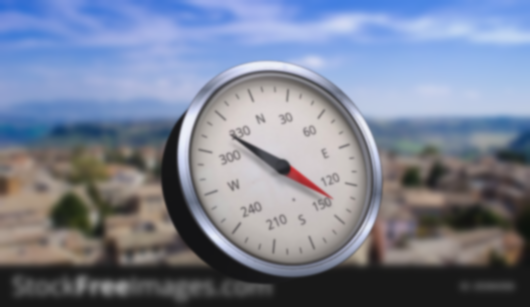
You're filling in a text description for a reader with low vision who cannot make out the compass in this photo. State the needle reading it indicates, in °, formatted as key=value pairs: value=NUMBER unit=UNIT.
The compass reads value=140 unit=°
